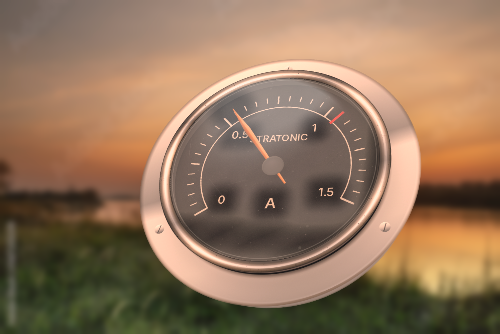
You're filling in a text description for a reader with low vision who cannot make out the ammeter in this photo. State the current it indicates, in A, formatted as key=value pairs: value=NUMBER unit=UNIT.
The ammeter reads value=0.55 unit=A
